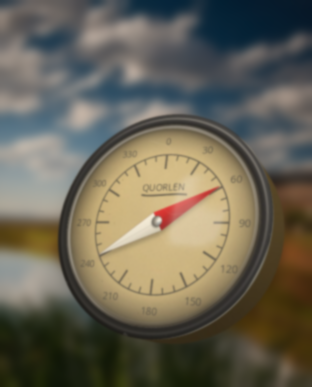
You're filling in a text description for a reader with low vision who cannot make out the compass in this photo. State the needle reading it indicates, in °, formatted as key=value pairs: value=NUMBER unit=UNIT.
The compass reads value=60 unit=°
